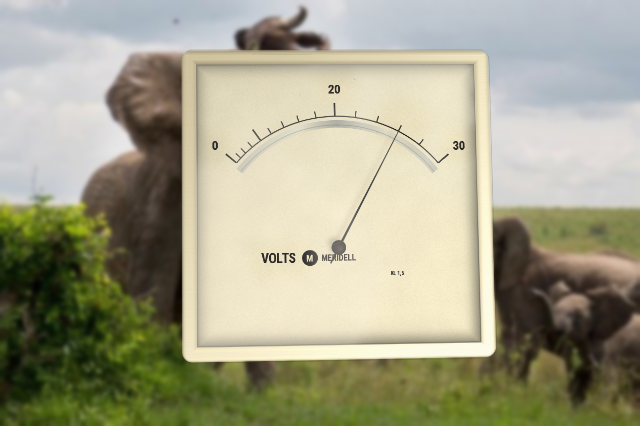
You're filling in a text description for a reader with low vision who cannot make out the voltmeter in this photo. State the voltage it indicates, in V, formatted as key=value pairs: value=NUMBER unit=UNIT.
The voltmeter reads value=26 unit=V
